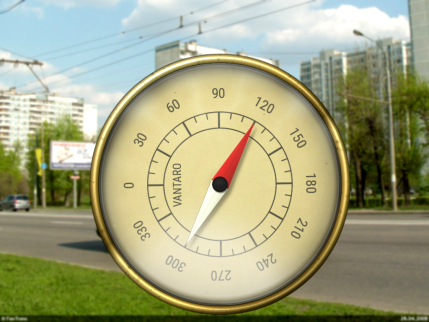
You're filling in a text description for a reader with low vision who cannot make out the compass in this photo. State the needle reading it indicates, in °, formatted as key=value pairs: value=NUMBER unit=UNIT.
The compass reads value=120 unit=°
